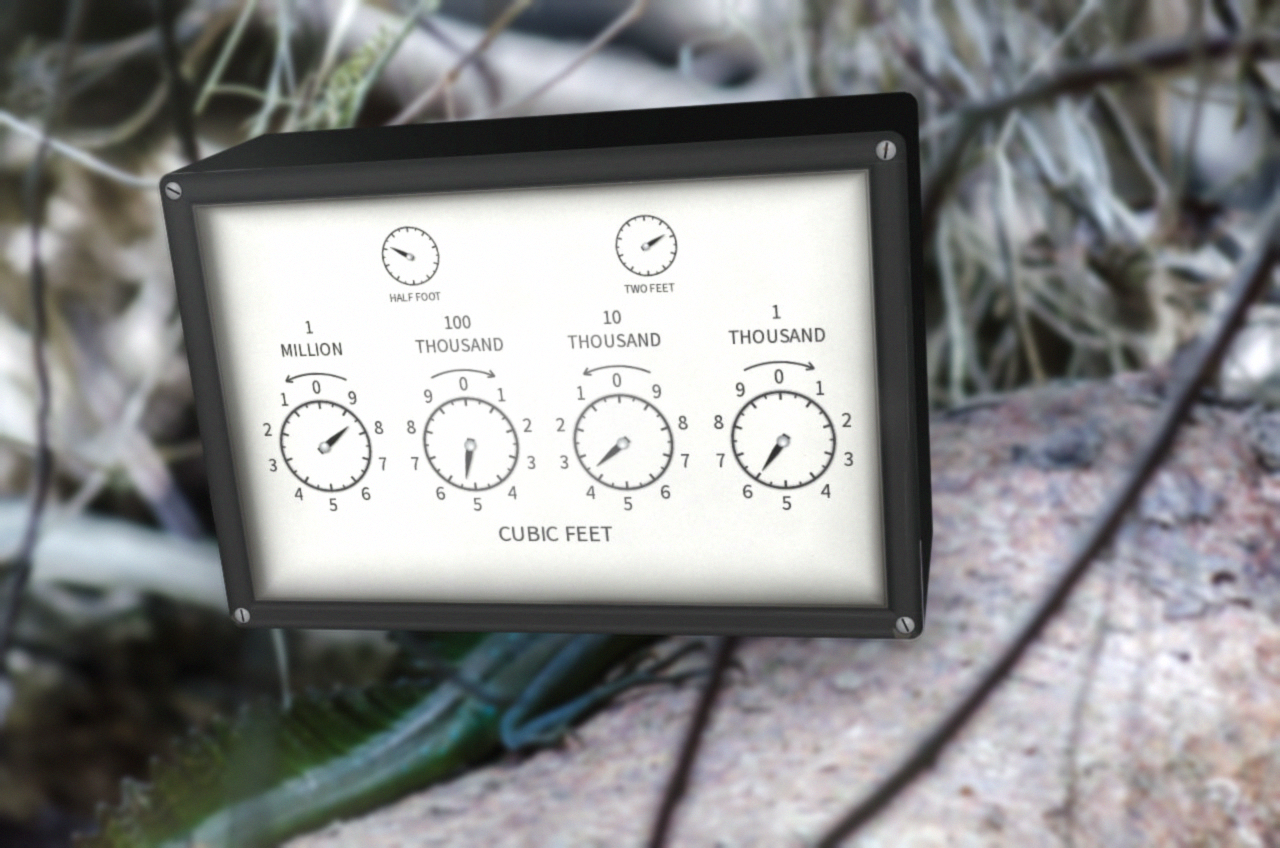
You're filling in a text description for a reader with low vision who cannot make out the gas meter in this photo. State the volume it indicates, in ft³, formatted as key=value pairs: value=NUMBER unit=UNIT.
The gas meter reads value=853600 unit=ft³
